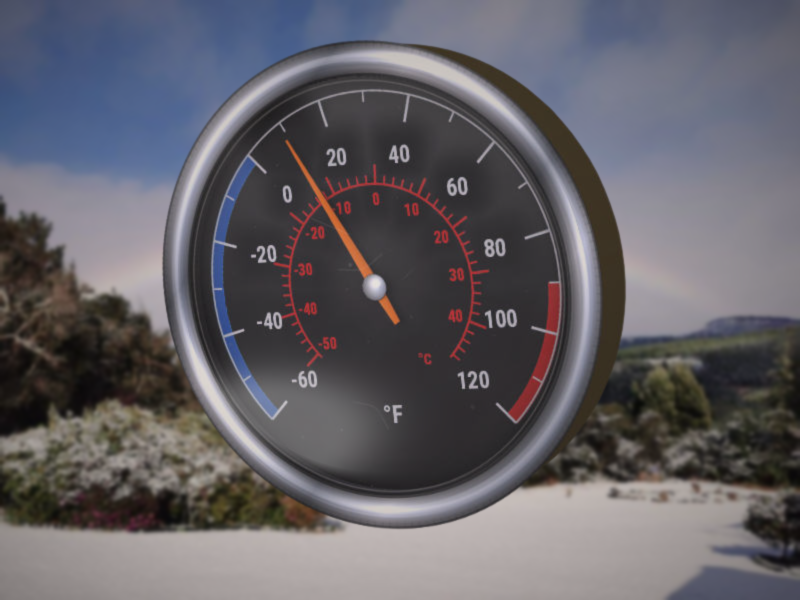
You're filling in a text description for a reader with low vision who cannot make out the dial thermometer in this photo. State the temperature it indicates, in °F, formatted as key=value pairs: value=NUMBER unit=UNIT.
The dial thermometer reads value=10 unit=°F
